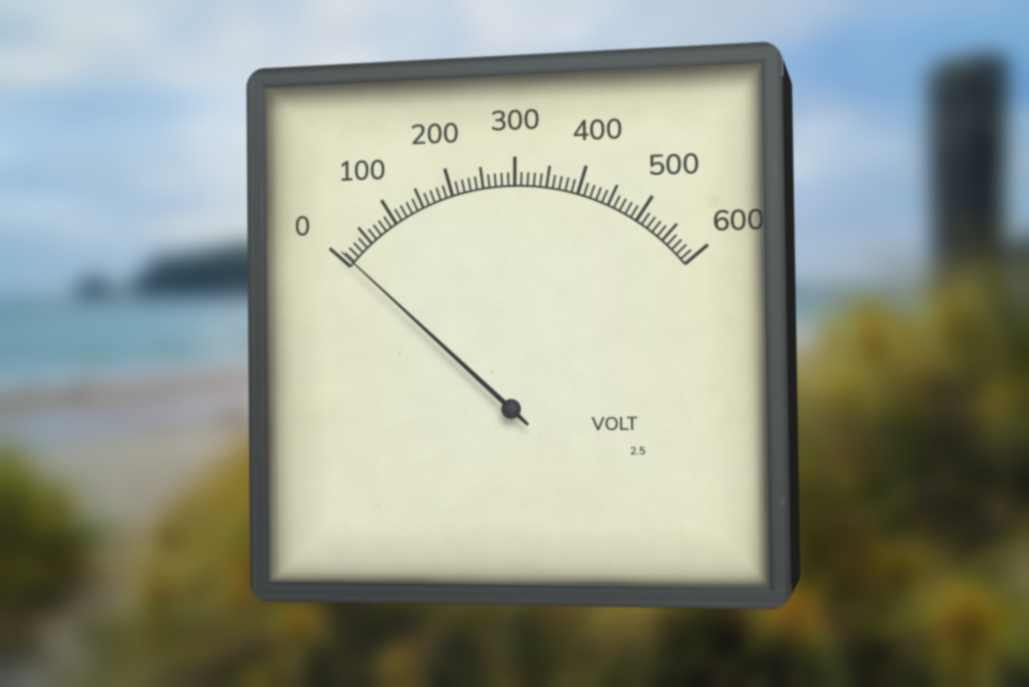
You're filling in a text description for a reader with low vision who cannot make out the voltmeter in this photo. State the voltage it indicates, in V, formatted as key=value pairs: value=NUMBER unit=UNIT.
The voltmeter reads value=10 unit=V
